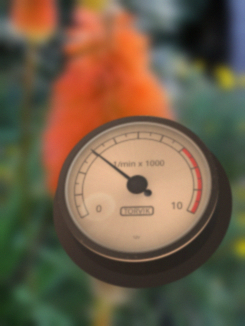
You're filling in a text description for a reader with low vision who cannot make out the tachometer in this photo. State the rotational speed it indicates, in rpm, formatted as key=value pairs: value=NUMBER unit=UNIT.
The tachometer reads value=3000 unit=rpm
